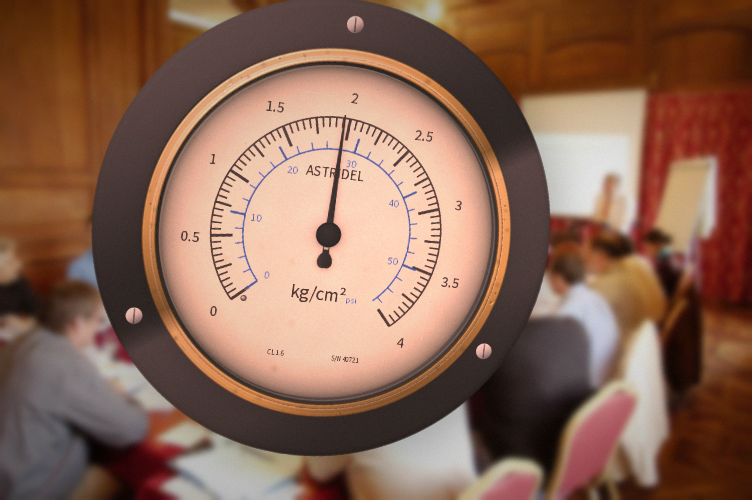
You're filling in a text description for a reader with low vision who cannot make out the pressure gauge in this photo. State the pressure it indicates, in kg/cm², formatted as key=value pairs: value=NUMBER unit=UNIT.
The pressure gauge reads value=1.95 unit=kg/cm²
